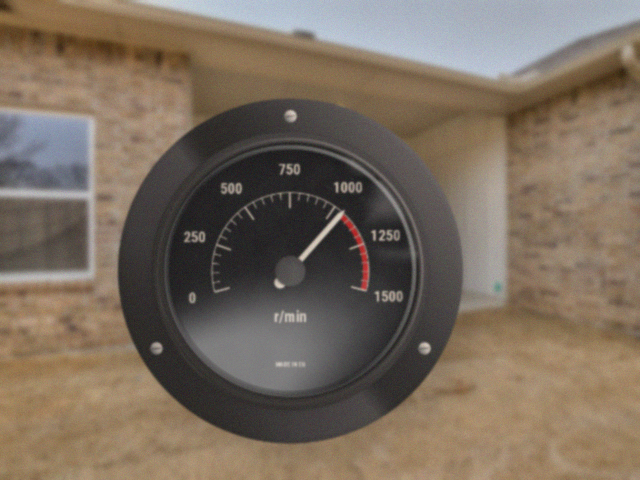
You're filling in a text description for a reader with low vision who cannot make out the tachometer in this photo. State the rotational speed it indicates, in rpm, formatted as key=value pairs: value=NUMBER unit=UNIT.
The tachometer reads value=1050 unit=rpm
